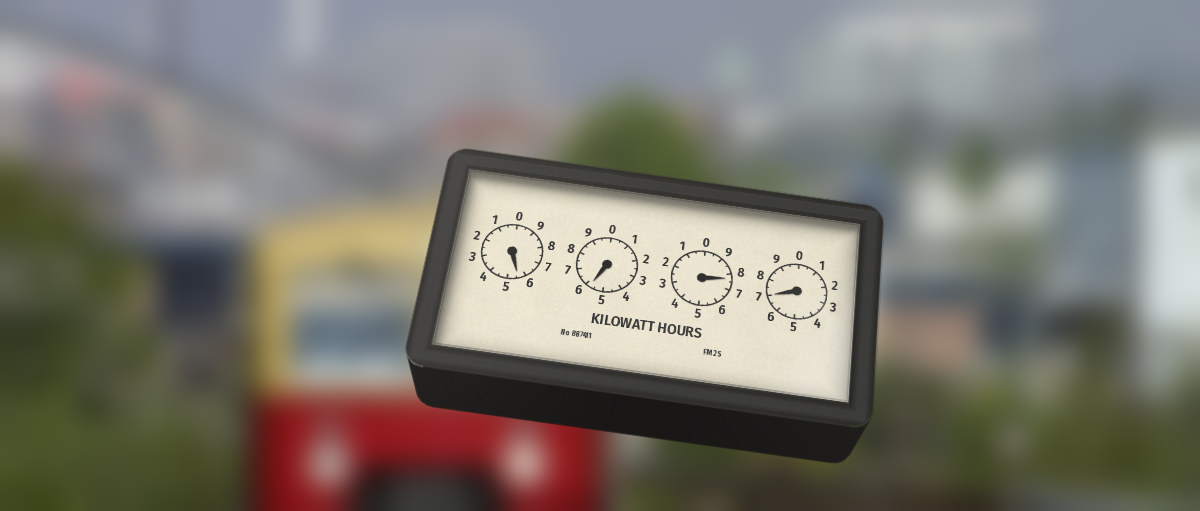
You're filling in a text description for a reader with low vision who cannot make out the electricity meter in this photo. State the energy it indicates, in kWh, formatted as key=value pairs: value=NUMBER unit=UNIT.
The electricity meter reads value=5577 unit=kWh
